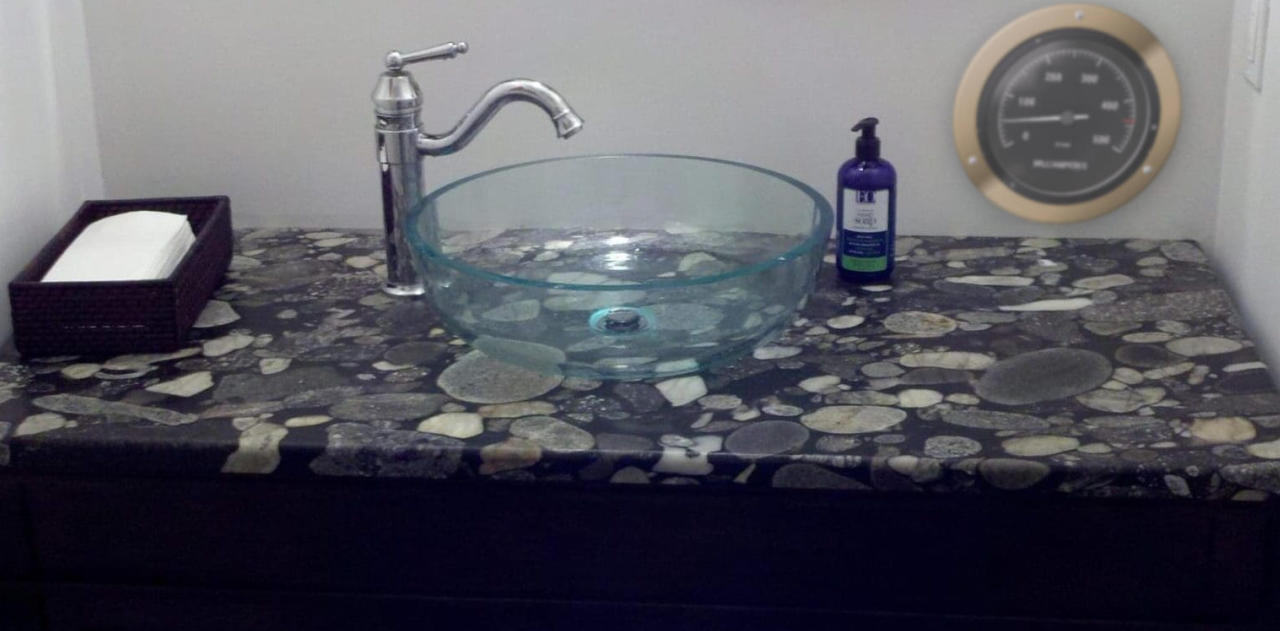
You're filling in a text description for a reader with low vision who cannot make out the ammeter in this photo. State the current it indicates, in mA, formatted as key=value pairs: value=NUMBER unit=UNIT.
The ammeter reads value=50 unit=mA
